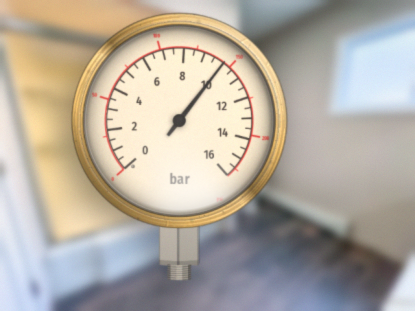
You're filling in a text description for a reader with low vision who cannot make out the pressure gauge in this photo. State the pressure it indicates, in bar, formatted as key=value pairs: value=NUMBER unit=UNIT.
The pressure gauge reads value=10 unit=bar
